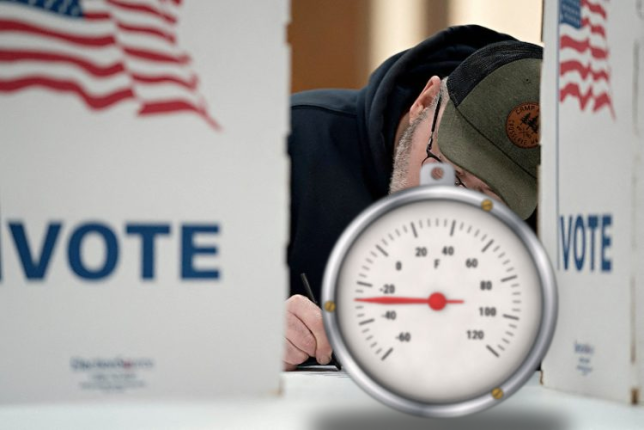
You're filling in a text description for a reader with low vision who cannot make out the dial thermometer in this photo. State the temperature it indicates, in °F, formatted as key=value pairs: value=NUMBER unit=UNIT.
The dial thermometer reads value=-28 unit=°F
